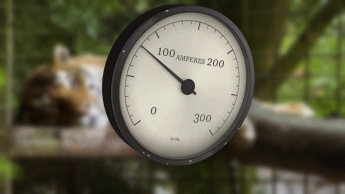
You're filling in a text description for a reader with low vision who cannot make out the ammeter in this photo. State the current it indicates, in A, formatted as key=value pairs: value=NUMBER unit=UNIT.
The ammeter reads value=80 unit=A
